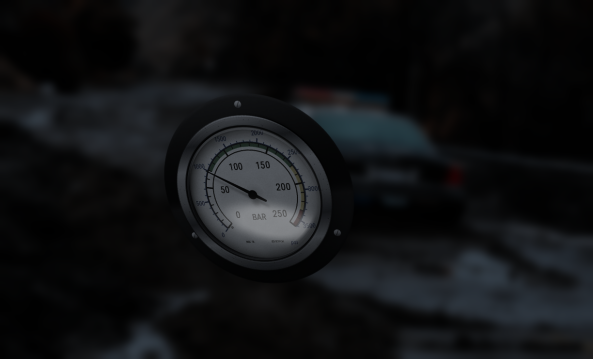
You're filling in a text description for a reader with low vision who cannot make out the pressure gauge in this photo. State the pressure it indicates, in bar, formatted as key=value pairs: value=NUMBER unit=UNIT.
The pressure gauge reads value=70 unit=bar
